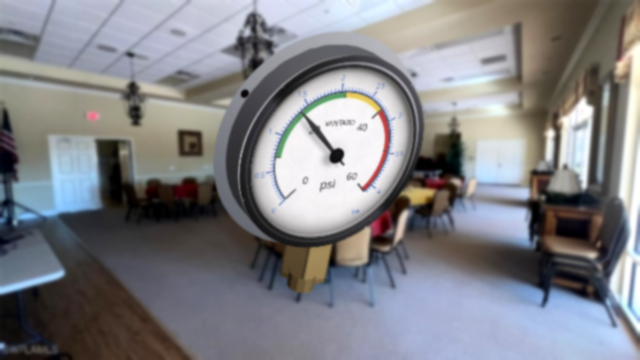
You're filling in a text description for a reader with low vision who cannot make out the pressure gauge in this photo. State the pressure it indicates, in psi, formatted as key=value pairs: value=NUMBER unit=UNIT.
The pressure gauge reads value=20 unit=psi
